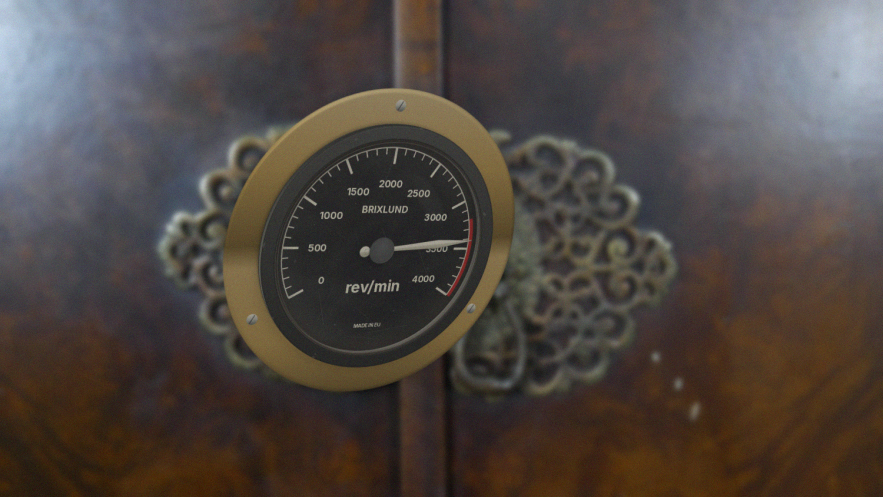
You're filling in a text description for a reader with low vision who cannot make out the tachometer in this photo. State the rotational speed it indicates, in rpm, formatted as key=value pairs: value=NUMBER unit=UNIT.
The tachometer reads value=3400 unit=rpm
